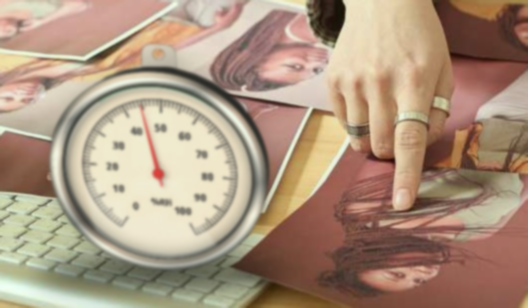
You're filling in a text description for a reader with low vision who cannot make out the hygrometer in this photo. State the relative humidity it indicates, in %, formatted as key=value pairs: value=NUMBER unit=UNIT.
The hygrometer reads value=45 unit=%
